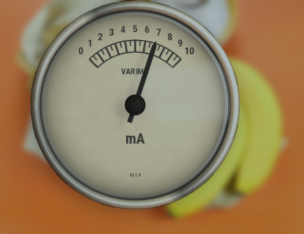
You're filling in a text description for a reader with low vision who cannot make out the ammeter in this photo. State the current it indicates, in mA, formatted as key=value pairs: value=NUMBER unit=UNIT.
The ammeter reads value=7 unit=mA
